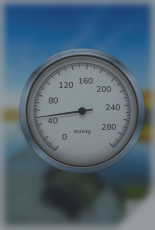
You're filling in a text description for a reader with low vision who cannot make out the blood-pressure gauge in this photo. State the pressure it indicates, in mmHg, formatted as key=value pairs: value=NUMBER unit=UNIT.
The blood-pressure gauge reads value=50 unit=mmHg
